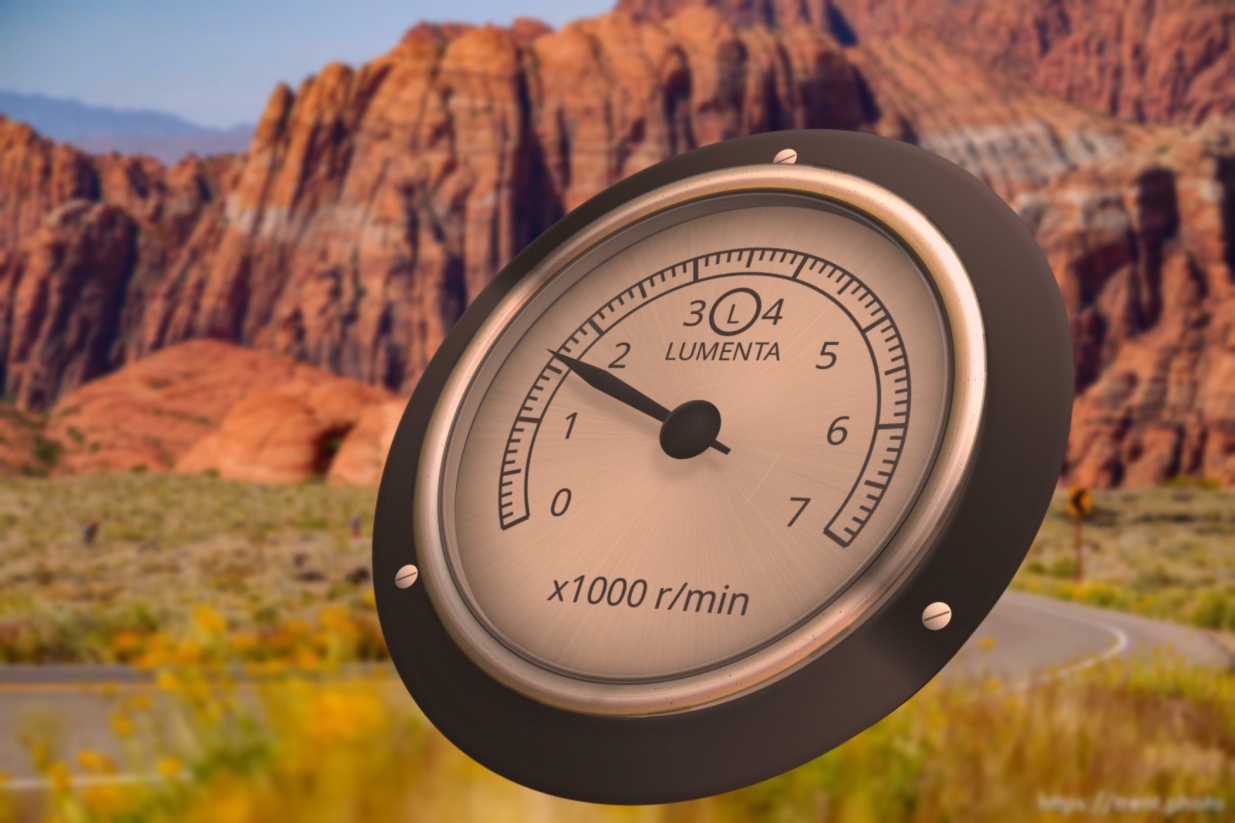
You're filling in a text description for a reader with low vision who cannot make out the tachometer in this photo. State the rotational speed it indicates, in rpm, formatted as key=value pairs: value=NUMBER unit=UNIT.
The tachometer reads value=1600 unit=rpm
